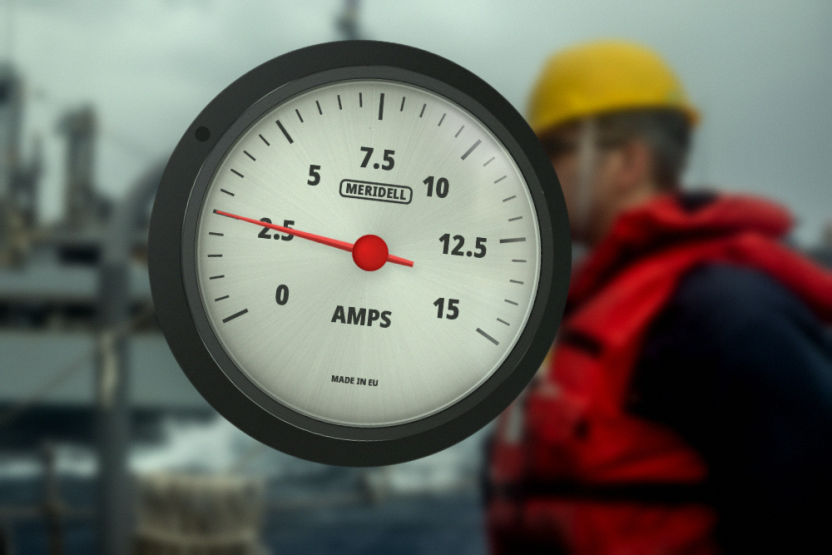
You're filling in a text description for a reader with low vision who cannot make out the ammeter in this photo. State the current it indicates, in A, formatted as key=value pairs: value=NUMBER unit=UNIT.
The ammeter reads value=2.5 unit=A
